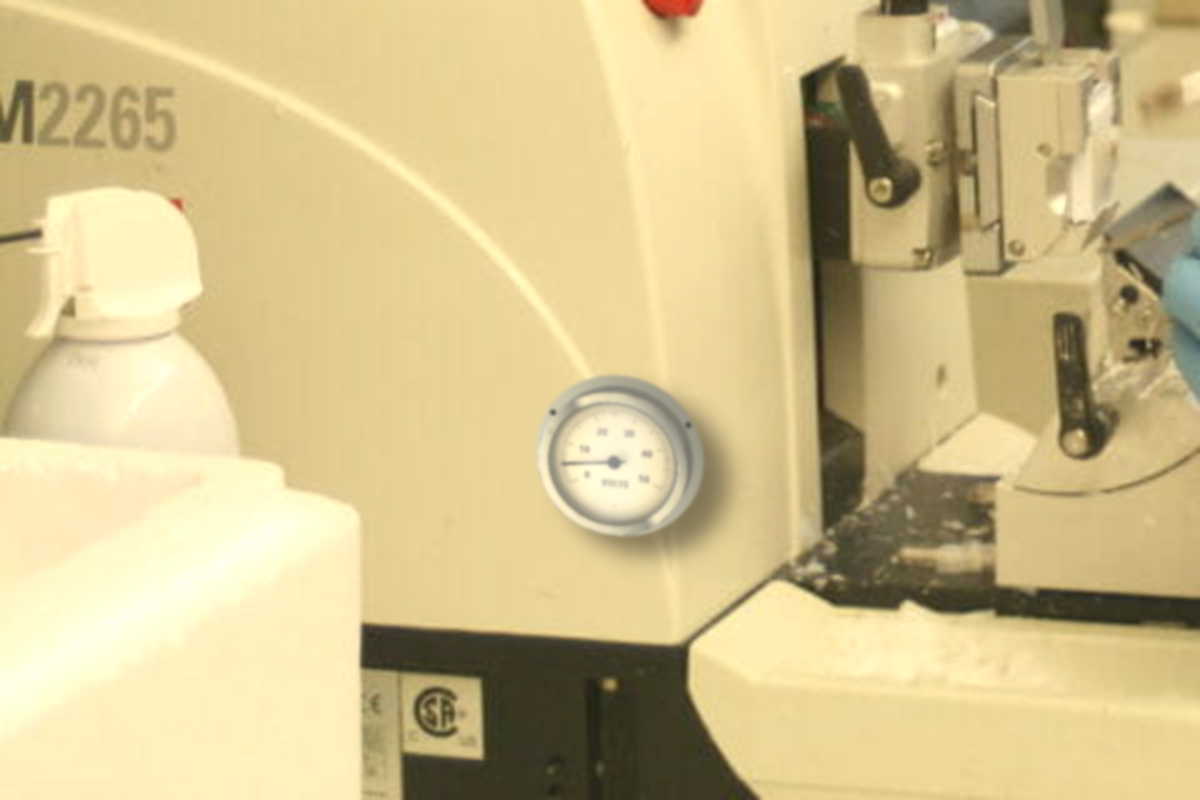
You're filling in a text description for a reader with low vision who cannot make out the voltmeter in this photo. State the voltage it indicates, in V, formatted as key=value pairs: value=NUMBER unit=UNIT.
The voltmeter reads value=5 unit=V
